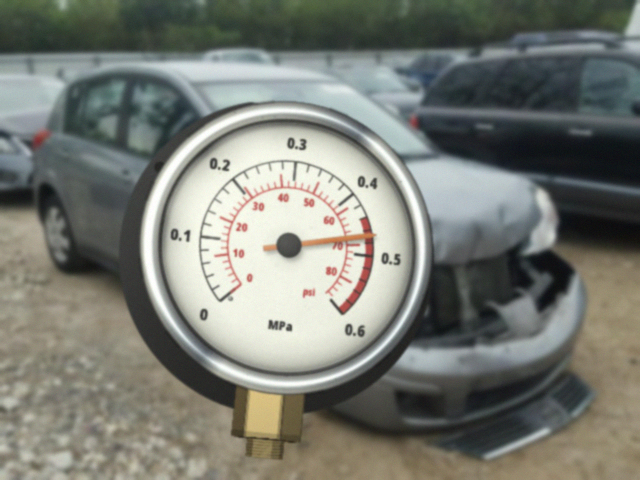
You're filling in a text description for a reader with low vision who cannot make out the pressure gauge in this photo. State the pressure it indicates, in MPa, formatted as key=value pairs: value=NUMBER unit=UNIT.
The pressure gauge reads value=0.47 unit=MPa
